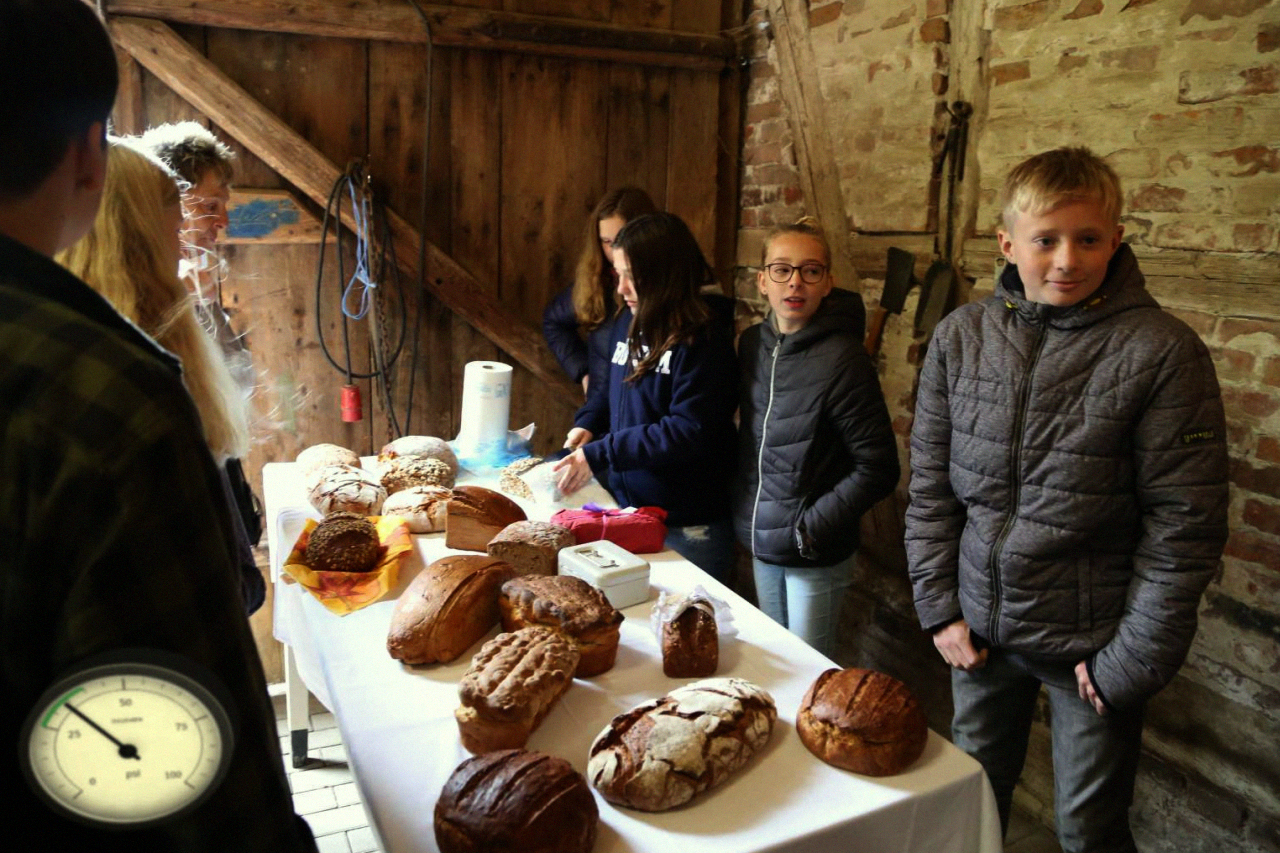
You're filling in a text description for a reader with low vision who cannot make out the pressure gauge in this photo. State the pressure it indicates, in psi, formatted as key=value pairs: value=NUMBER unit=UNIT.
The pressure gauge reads value=35 unit=psi
